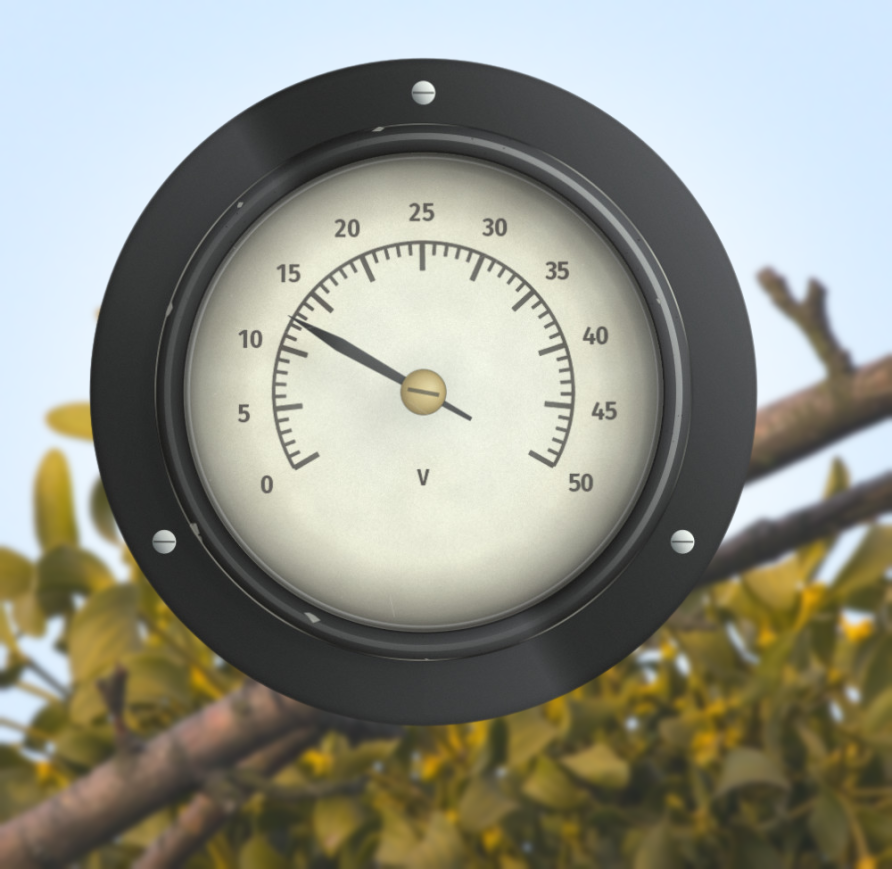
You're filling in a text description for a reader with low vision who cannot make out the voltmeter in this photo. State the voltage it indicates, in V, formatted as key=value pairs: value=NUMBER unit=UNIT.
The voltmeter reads value=12.5 unit=V
